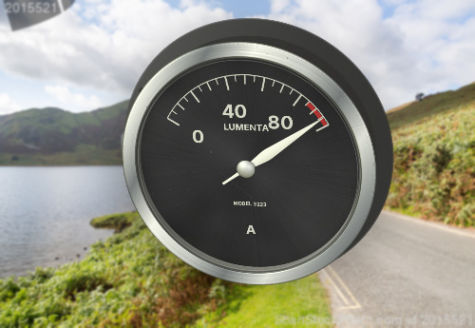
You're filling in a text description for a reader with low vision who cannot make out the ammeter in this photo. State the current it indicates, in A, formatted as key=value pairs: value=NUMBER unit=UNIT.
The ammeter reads value=95 unit=A
